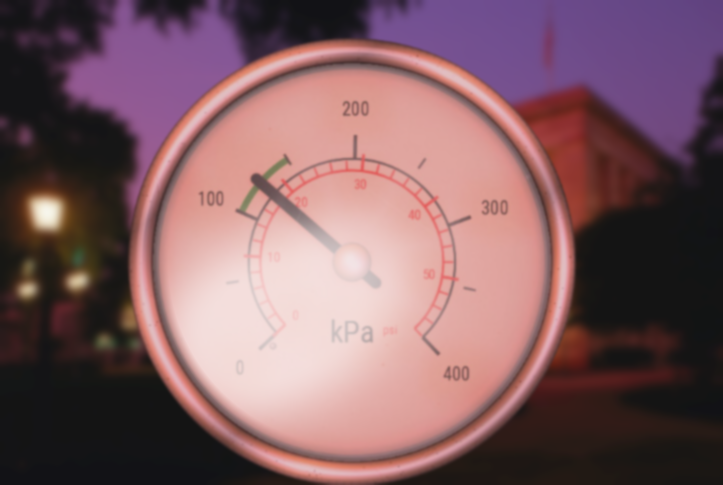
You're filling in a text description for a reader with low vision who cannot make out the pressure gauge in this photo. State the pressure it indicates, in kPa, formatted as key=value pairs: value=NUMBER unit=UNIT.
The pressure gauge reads value=125 unit=kPa
